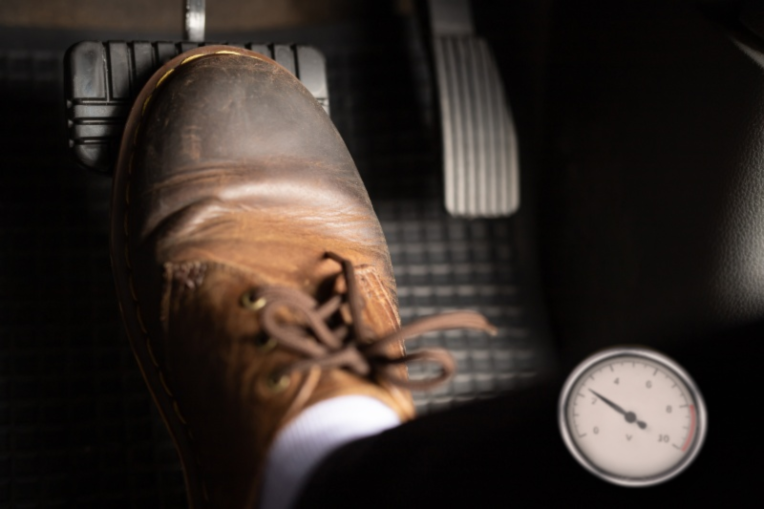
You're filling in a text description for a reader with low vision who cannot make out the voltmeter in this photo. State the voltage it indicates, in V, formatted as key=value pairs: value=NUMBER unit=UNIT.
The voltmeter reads value=2.5 unit=V
